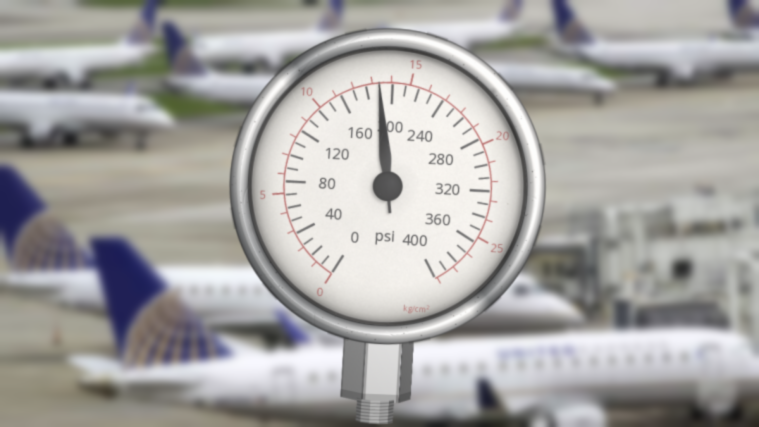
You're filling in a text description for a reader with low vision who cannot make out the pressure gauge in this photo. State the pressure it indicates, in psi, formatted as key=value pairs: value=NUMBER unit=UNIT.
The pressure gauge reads value=190 unit=psi
